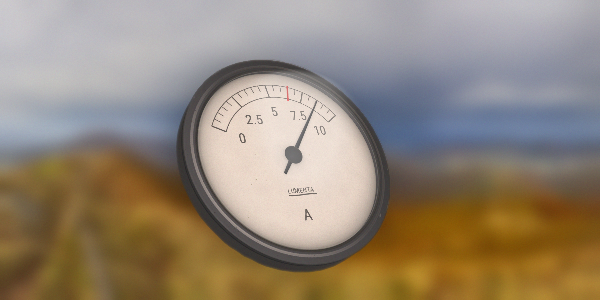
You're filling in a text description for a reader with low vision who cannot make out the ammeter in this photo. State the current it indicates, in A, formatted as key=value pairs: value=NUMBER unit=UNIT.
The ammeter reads value=8.5 unit=A
